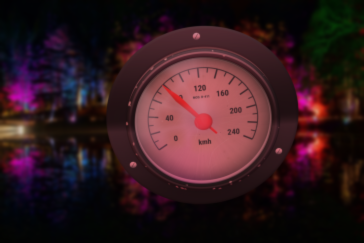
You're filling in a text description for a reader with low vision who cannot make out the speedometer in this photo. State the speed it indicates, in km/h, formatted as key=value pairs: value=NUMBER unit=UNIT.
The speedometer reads value=80 unit=km/h
